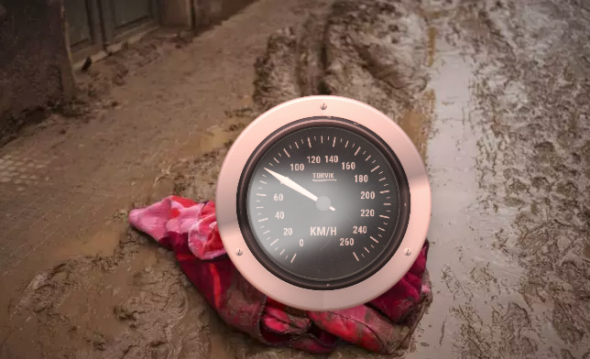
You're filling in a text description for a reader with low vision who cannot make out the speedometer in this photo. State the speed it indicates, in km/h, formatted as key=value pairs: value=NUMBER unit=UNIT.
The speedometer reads value=80 unit=km/h
